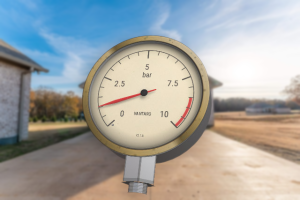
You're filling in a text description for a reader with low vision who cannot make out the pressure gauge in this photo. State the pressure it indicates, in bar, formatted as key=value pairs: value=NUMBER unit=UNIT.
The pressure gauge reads value=1 unit=bar
